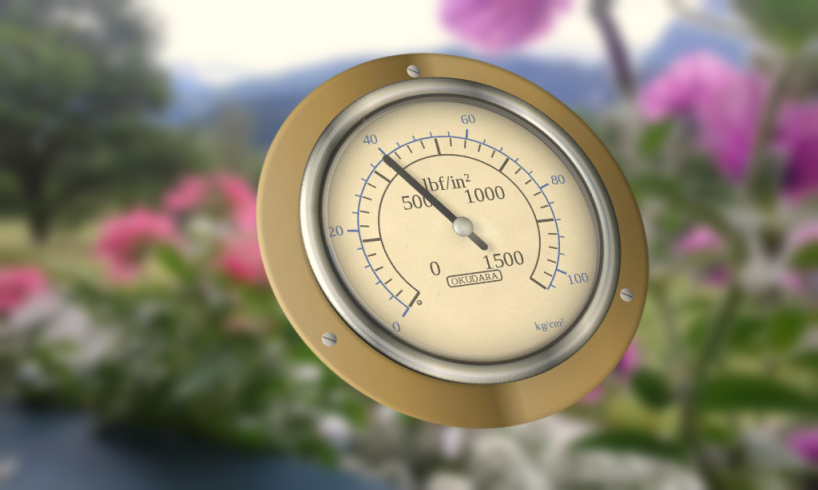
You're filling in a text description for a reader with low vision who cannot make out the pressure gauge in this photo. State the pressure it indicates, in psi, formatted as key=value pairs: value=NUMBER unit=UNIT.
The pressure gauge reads value=550 unit=psi
